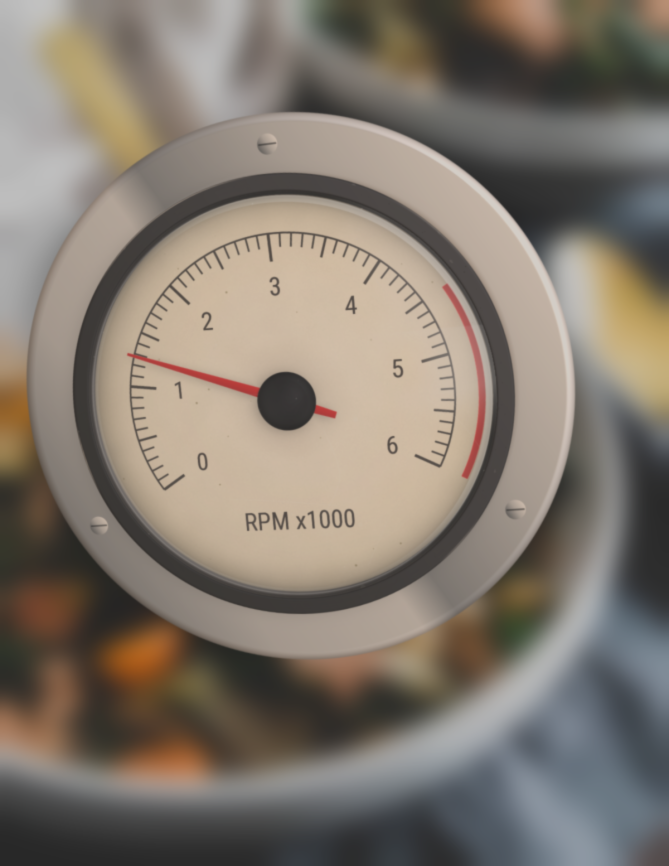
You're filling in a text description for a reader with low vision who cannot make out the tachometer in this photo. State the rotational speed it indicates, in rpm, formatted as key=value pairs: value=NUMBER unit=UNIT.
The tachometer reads value=1300 unit=rpm
